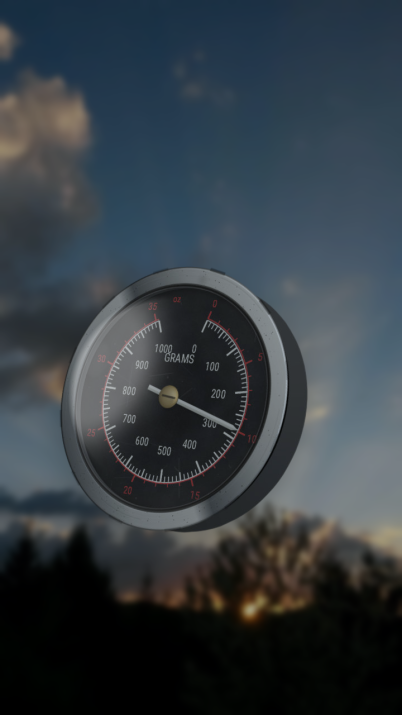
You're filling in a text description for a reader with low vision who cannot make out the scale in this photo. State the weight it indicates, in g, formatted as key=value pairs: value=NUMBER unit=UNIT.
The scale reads value=280 unit=g
